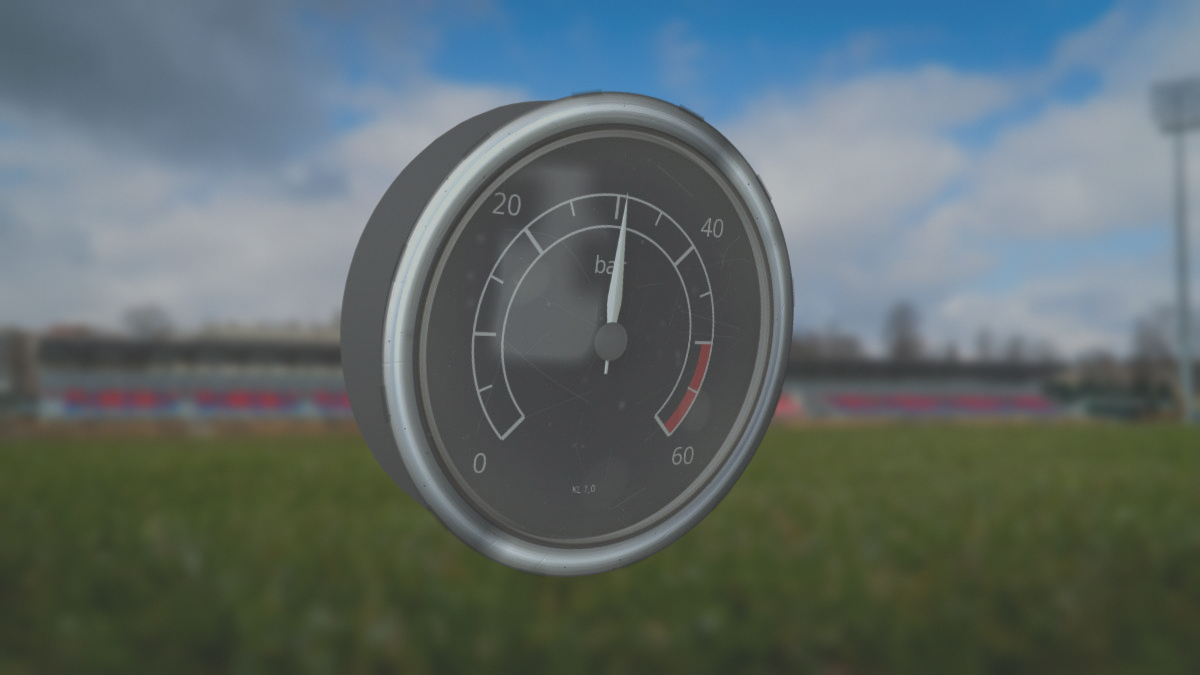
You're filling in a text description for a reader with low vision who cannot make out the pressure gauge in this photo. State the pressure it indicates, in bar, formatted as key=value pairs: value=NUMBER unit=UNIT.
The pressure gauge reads value=30 unit=bar
